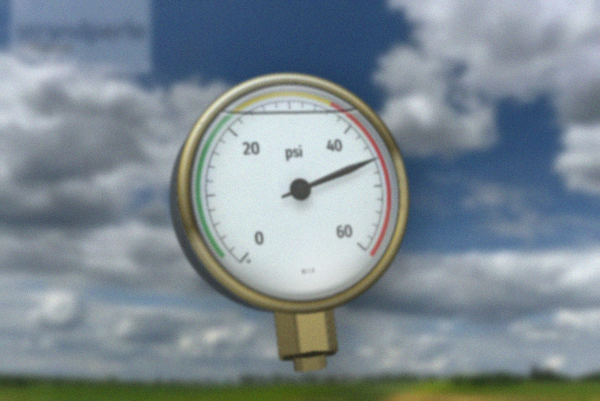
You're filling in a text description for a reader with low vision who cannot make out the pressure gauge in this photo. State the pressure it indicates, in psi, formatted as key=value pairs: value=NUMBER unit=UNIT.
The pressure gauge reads value=46 unit=psi
